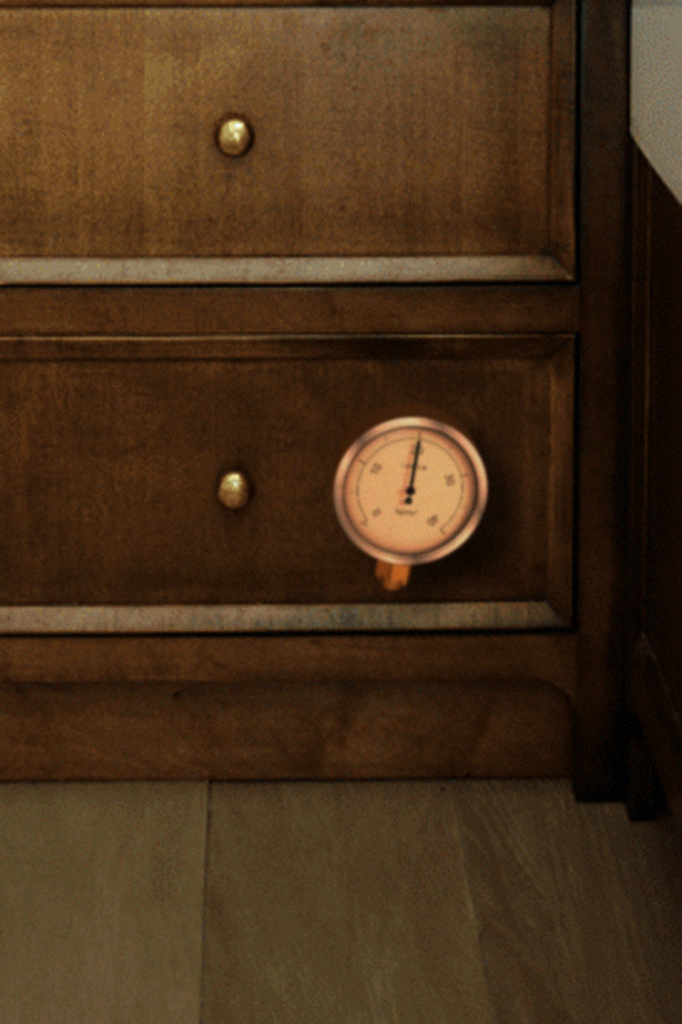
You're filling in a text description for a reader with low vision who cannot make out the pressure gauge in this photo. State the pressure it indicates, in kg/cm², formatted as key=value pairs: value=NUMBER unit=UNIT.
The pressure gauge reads value=20 unit=kg/cm²
